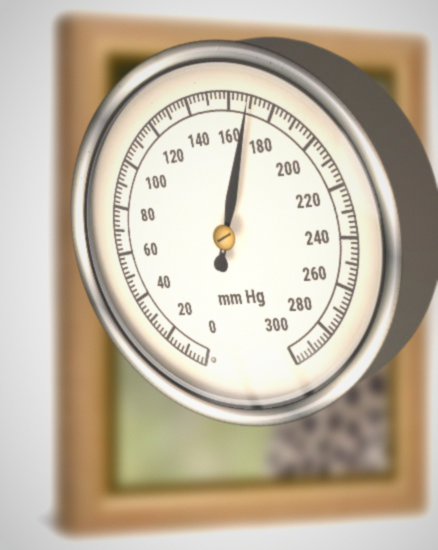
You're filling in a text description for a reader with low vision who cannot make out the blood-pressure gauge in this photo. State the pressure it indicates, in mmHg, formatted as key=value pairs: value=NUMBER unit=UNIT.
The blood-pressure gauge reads value=170 unit=mmHg
